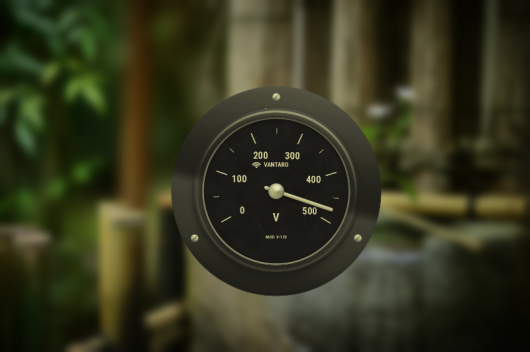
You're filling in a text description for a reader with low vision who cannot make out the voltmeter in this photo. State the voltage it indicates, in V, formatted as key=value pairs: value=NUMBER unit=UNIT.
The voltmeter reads value=475 unit=V
